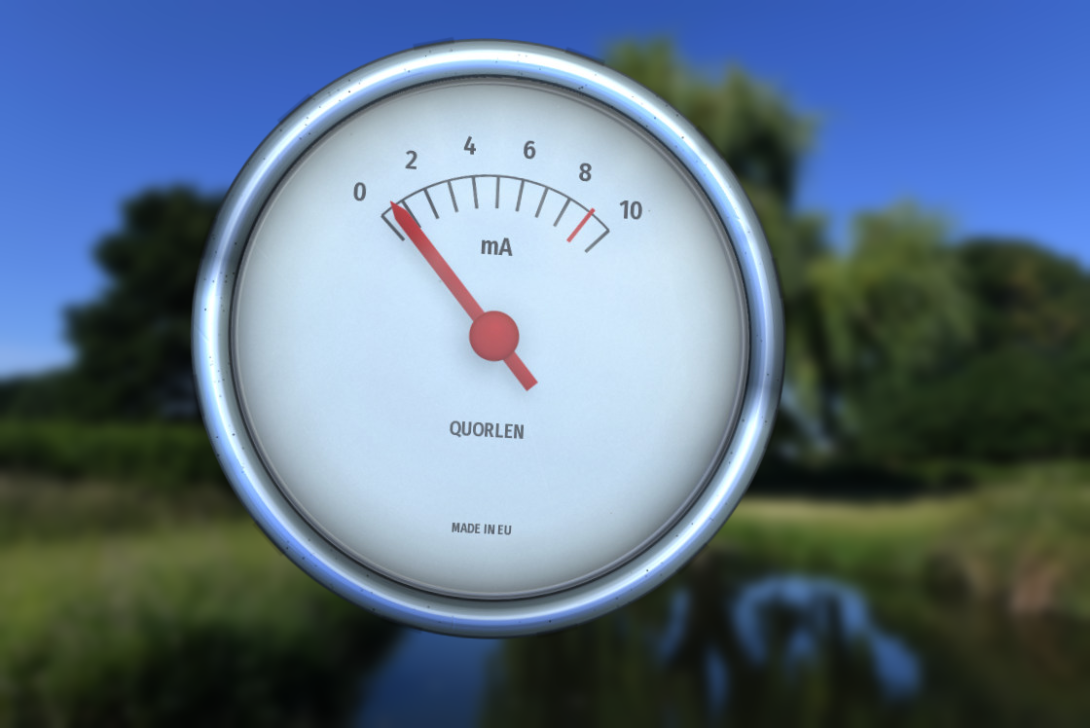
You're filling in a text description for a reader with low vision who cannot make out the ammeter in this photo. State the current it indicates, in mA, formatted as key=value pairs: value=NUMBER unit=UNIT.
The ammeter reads value=0.5 unit=mA
